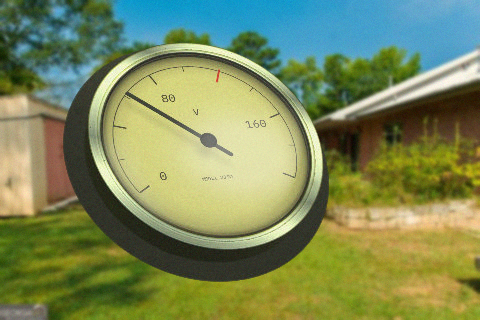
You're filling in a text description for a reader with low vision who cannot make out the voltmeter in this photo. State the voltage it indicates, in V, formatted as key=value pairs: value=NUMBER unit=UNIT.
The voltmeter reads value=60 unit=V
